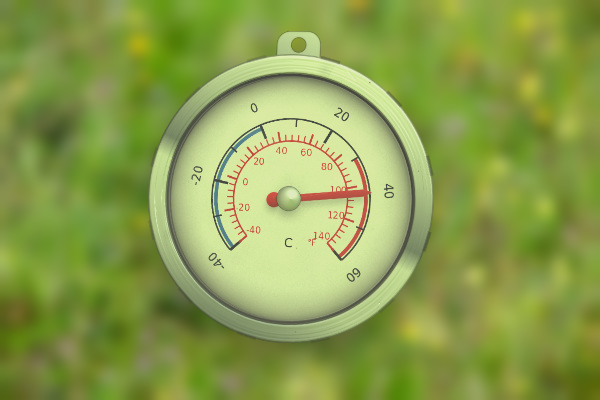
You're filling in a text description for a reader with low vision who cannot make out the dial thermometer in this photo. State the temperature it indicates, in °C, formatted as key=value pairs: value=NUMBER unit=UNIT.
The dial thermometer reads value=40 unit=°C
